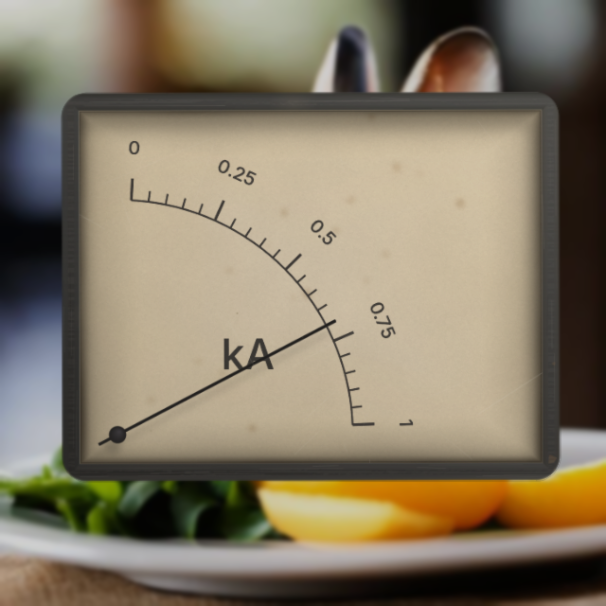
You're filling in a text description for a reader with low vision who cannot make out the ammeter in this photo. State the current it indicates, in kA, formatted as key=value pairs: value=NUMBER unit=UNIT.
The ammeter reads value=0.7 unit=kA
